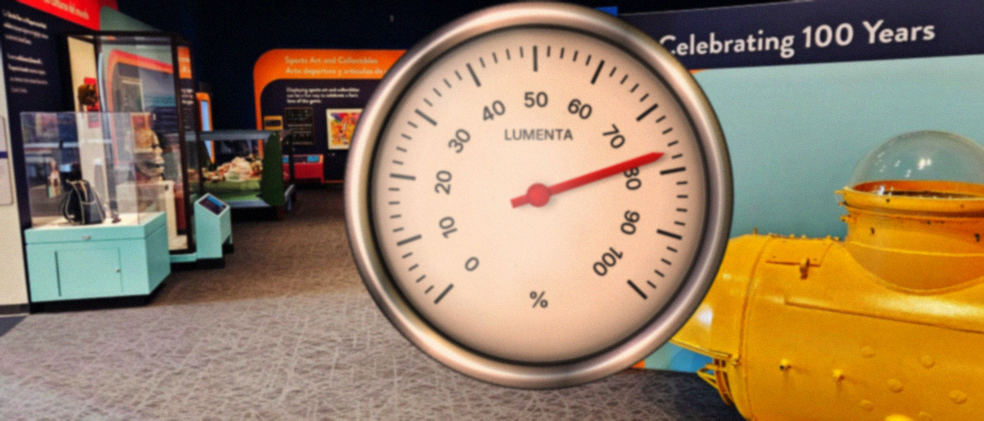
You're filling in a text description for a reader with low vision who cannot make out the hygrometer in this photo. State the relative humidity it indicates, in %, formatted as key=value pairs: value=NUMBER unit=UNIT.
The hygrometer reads value=77 unit=%
